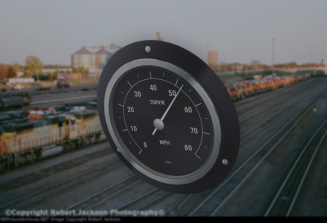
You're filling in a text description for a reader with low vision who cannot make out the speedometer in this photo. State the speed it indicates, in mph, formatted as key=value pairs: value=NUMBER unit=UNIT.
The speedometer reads value=52.5 unit=mph
